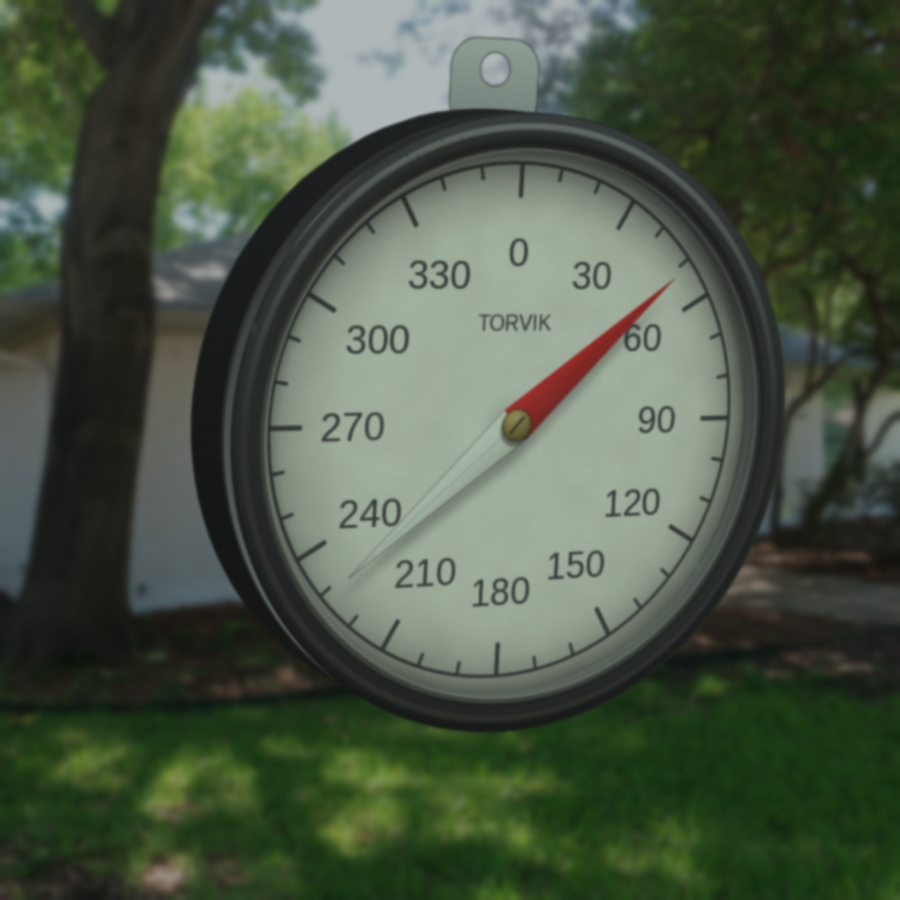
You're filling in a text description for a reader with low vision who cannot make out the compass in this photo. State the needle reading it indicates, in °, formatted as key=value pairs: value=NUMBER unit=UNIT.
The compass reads value=50 unit=°
